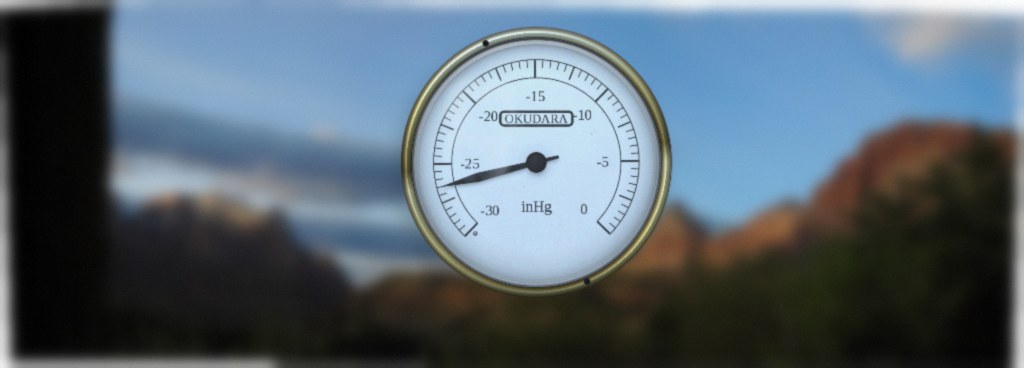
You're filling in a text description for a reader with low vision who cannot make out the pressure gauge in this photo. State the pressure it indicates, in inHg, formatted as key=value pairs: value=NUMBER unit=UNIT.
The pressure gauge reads value=-26.5 unit=inHg
